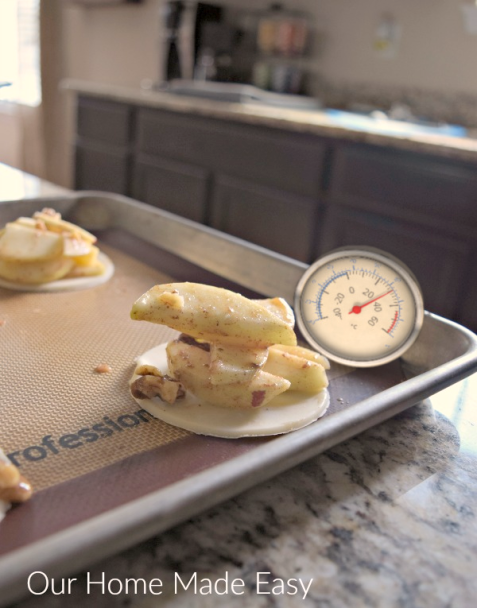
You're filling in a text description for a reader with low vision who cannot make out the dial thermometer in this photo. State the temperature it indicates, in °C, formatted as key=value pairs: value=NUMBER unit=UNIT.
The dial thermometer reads value=30 unit=°C
